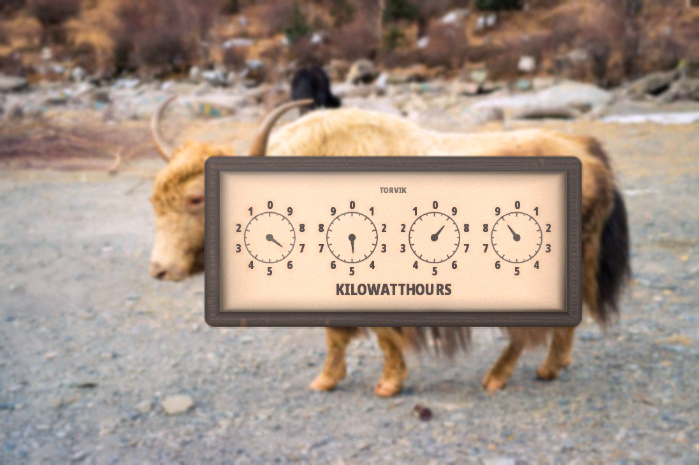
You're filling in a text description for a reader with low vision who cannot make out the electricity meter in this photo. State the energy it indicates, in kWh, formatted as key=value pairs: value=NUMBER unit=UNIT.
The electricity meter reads value=6489 unit=kWh
